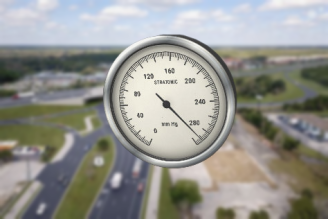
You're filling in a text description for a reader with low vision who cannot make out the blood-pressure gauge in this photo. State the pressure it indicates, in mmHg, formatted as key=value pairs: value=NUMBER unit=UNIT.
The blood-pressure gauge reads value=290 unit=mmHg
